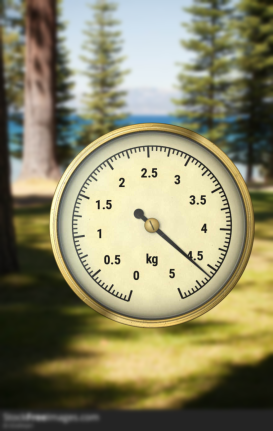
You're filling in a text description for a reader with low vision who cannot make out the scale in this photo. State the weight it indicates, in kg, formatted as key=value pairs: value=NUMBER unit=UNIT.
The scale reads value=4.6 unit=kg
